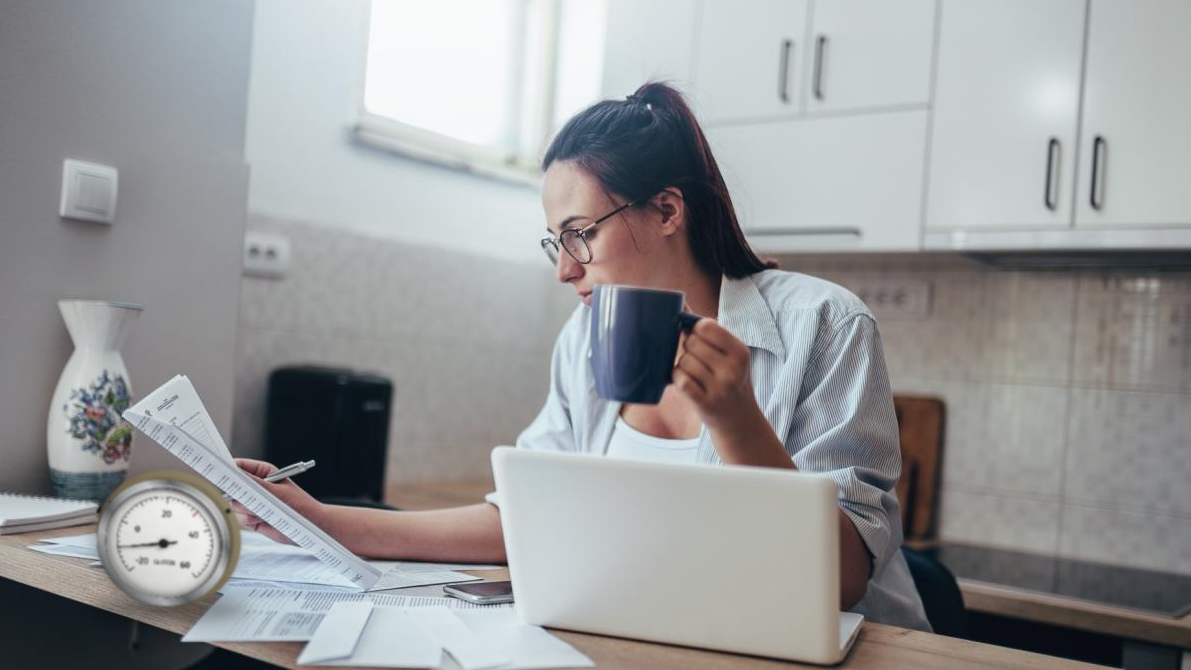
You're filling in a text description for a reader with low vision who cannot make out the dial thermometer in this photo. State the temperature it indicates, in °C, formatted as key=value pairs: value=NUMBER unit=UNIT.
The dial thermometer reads value=-10 unit=°C
